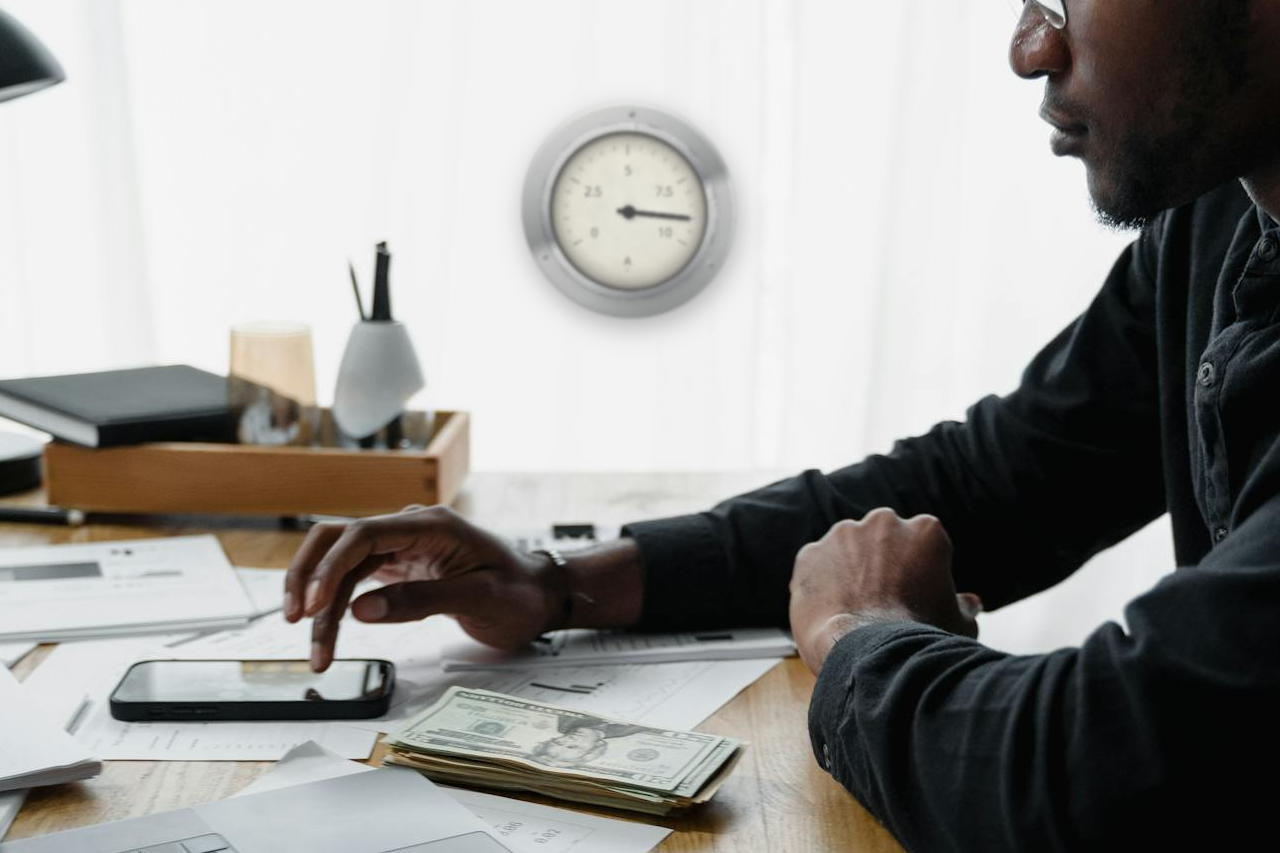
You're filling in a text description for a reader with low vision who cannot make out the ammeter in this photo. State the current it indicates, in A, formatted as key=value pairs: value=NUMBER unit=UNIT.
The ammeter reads value=9 unit=A
